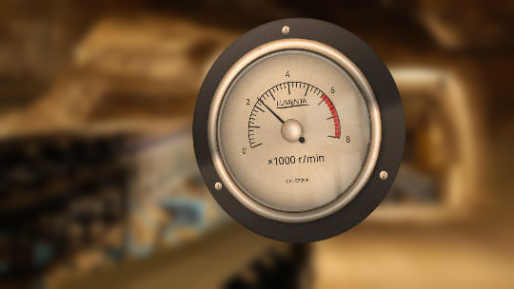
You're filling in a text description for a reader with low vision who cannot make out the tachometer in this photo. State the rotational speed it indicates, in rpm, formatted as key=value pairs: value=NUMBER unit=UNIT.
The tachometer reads value=2400 unit=rpm
